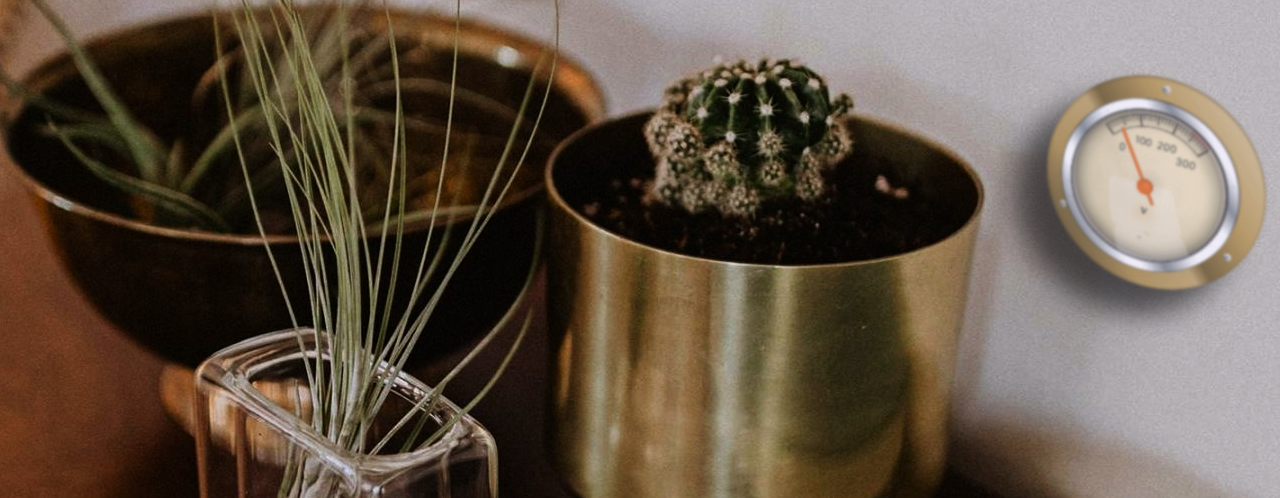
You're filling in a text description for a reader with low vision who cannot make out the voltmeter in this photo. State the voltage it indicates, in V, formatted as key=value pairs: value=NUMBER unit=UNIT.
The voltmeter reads value=50 unit=V
